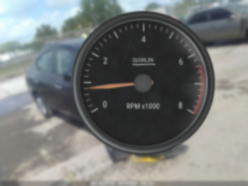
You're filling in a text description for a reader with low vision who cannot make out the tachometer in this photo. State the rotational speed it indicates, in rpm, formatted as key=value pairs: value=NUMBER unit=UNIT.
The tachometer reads value=800 unit=rpm
